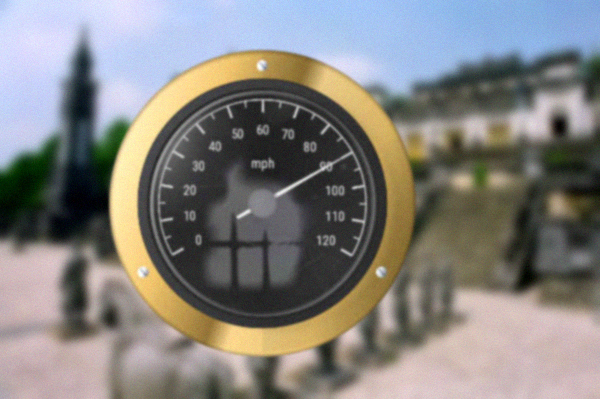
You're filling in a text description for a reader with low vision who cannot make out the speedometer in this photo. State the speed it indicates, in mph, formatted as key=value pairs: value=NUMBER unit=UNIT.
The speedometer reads value=90 unit=mph
